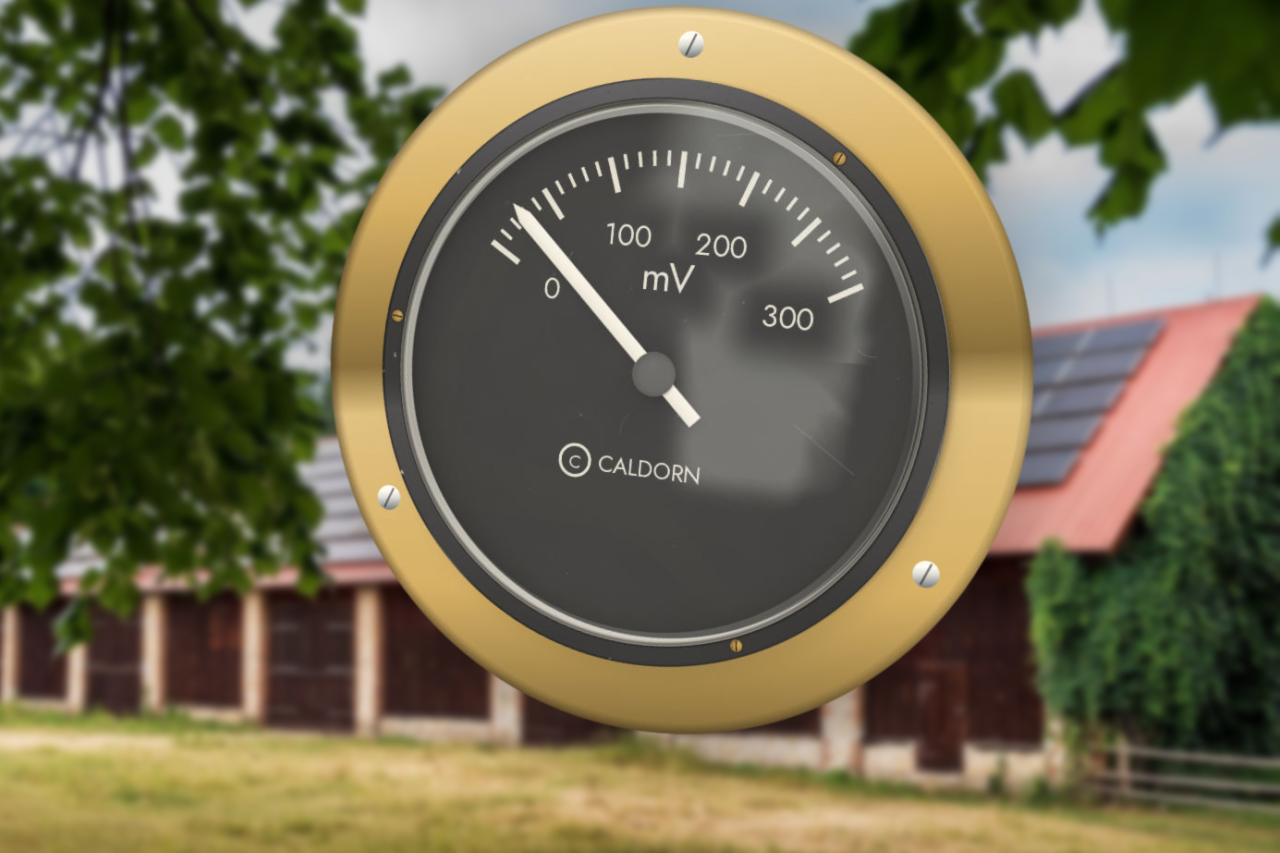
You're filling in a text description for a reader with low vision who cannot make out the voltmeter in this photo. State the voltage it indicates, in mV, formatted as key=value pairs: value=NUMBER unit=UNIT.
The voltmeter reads value=30 unit=mV
